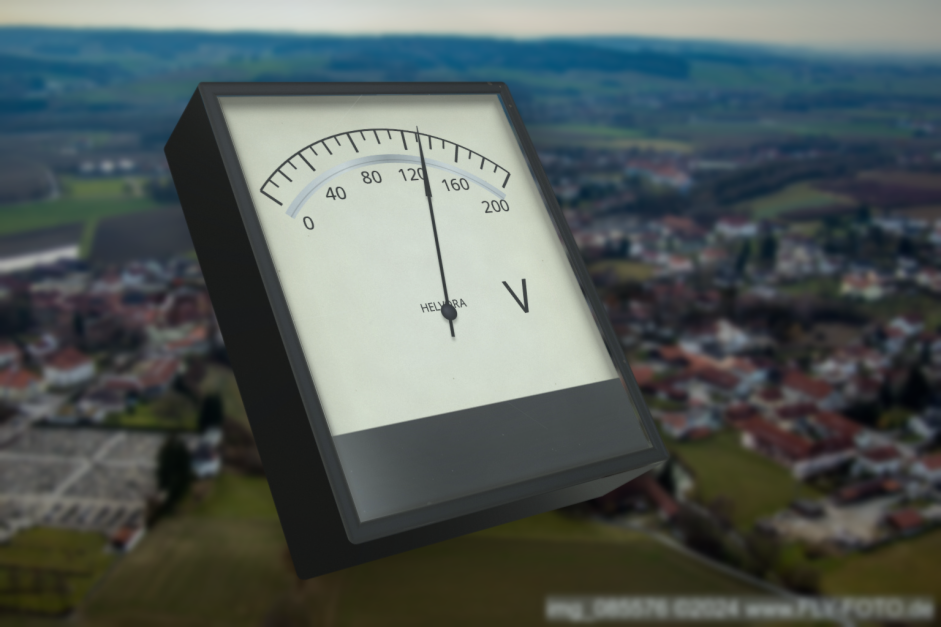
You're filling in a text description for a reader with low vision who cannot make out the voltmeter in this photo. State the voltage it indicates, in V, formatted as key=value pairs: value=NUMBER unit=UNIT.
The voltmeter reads value=130 unit=V
